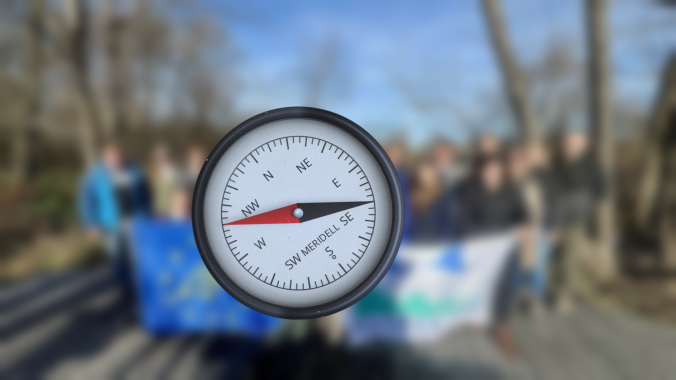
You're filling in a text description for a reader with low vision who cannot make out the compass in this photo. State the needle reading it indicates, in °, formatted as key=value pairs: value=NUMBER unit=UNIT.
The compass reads value=300 unit=°
